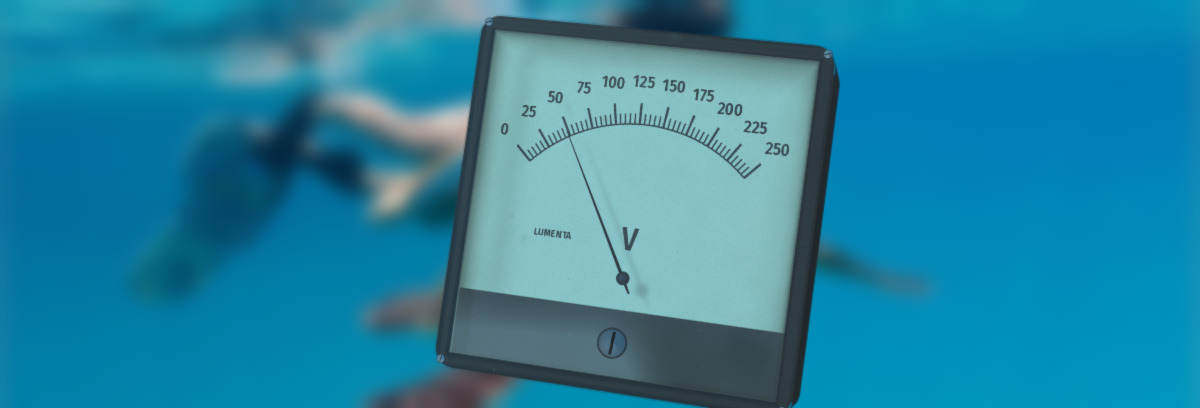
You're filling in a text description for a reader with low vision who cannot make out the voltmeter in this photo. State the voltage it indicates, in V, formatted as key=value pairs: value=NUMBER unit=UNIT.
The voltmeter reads value=50 unit=V
